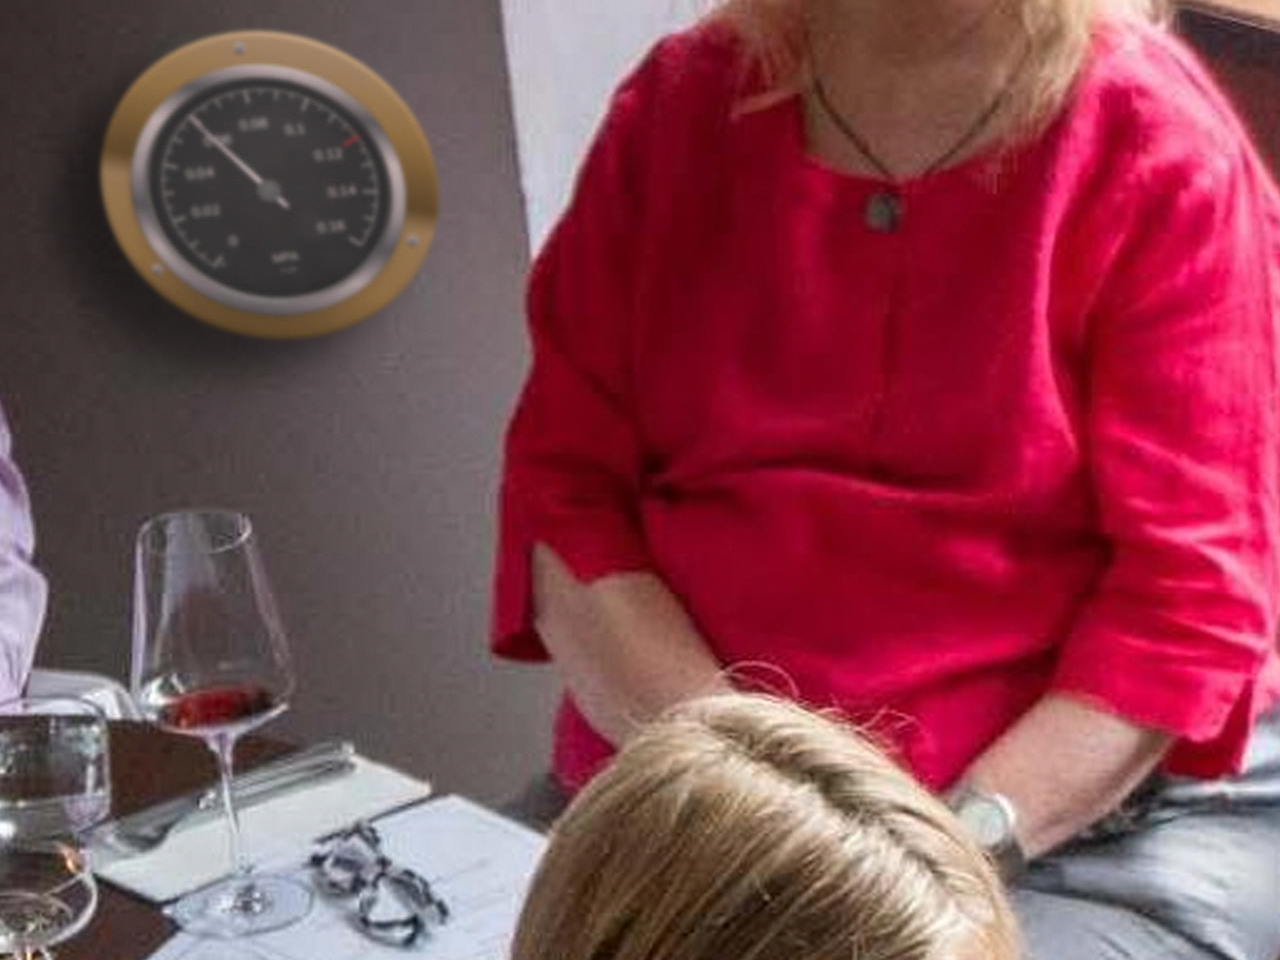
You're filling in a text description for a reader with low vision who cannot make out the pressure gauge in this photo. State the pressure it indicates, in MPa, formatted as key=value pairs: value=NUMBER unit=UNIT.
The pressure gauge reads value=0.06 unit=MPa
